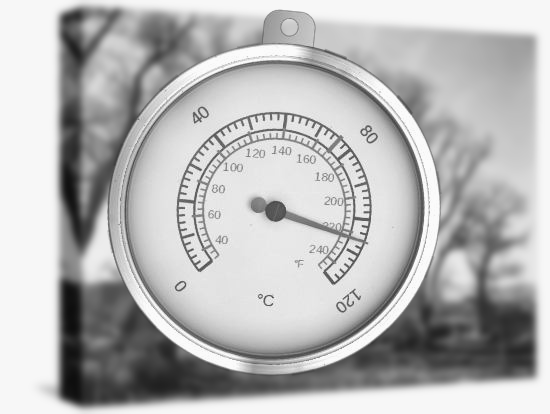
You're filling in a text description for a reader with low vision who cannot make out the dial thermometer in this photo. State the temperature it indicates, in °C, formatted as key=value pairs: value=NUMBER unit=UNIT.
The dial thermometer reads value=106 unit=°C
